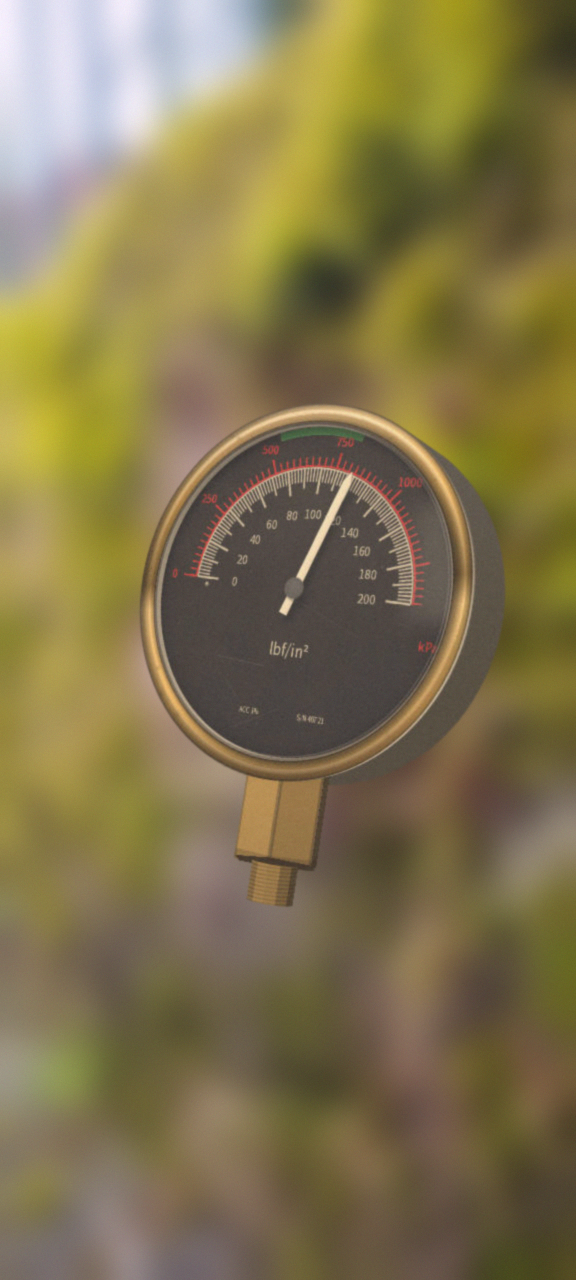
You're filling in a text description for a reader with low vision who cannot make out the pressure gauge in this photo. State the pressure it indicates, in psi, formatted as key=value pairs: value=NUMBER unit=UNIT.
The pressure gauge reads value=120 unit=psi
